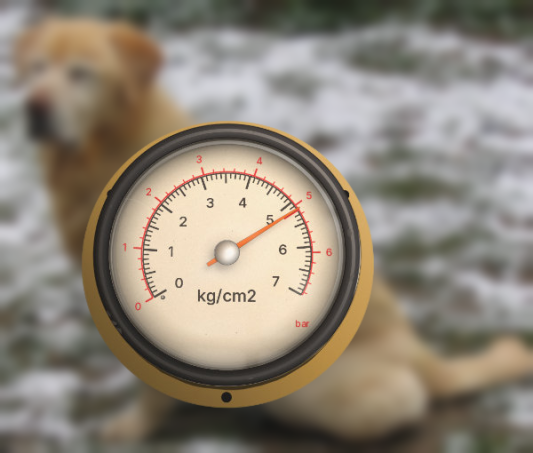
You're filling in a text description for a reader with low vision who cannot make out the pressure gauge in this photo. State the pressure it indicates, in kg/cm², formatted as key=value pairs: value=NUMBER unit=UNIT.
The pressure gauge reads value=5.2 unit=kg/cm²
